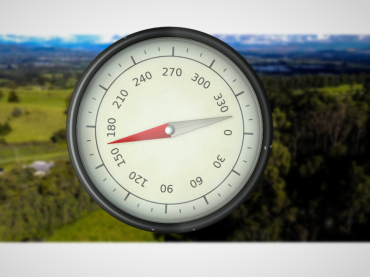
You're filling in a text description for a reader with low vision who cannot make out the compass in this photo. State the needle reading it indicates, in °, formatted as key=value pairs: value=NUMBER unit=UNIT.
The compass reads value=165 unit=°
